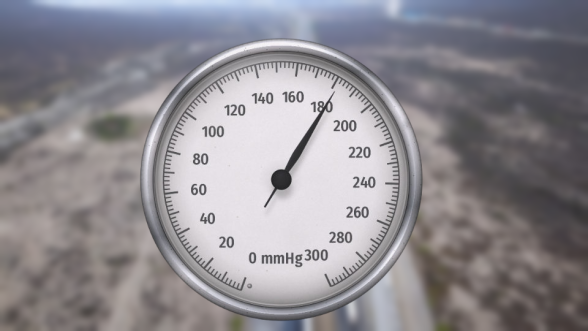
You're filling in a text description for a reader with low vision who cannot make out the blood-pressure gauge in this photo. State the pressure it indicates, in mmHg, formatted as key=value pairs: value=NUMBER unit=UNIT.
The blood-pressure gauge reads value=182 unit=mmHg
